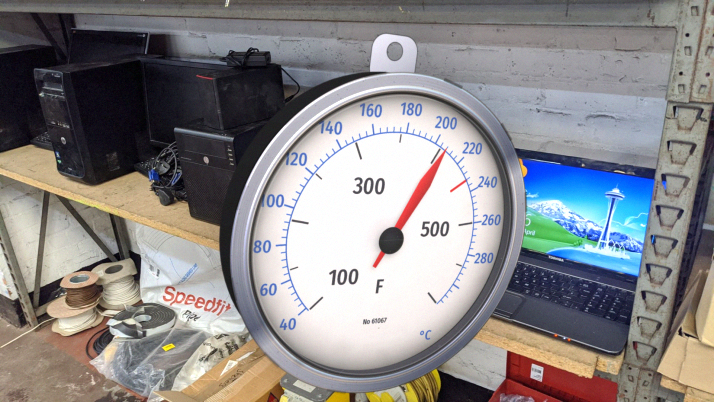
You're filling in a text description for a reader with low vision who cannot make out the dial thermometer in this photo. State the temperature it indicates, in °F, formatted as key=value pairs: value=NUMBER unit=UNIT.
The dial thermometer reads value=400 unit=°F
